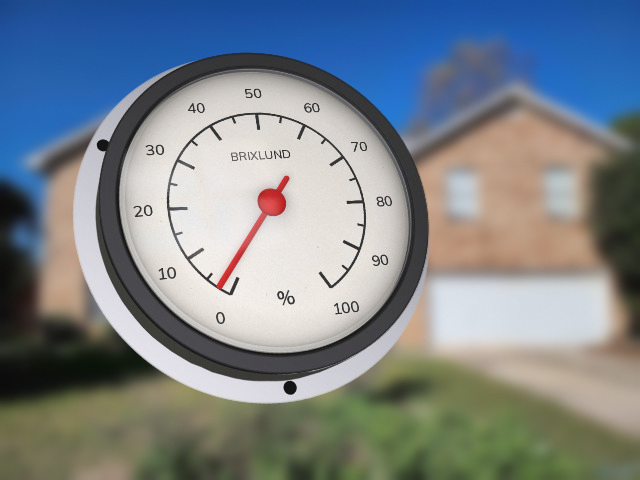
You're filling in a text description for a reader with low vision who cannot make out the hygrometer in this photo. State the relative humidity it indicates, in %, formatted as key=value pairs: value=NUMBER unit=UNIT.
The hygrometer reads value=2.5 unit=%
